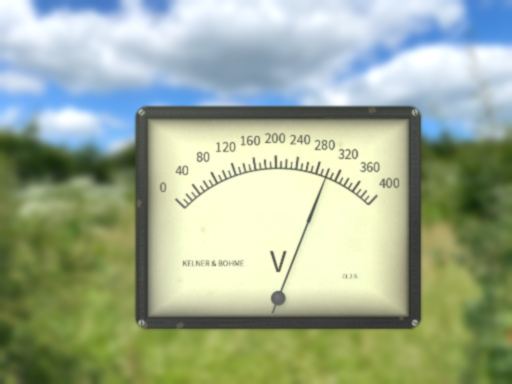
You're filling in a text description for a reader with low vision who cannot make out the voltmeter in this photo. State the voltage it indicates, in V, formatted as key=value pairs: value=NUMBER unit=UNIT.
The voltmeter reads value=300 unit=V
